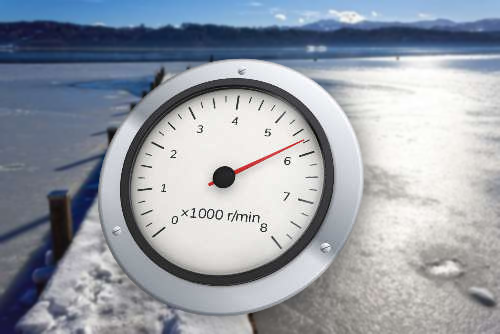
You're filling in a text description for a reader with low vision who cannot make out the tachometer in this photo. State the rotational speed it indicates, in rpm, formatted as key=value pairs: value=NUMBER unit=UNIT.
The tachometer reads value=5750 unit=rpm
